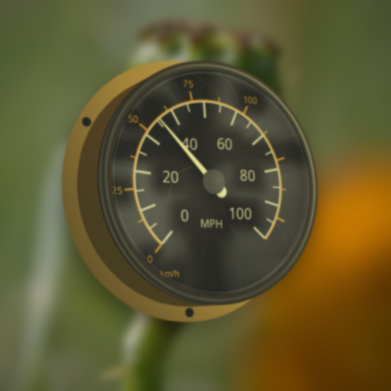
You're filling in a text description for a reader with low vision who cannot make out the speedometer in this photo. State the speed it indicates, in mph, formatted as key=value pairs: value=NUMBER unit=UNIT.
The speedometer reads value=35 unit=mph
